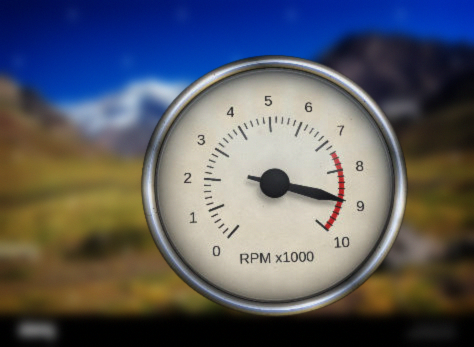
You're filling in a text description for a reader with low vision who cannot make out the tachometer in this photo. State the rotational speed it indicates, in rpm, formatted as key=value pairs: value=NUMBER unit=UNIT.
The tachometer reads value=9000 unit=rpm
